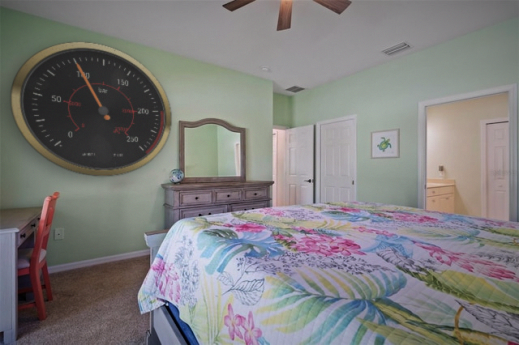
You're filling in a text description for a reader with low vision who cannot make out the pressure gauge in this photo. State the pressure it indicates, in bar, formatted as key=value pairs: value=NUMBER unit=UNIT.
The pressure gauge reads value=100 unit=bar
